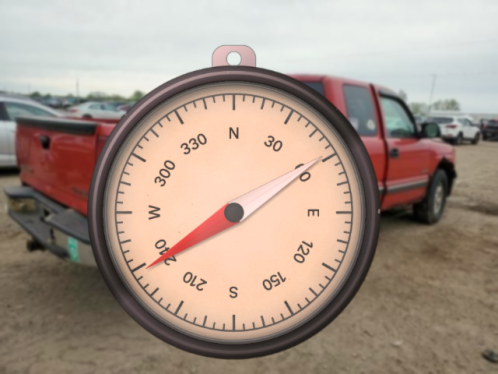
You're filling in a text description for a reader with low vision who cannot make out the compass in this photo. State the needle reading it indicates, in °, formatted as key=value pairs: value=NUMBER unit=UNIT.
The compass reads value=237.5 unit=°
